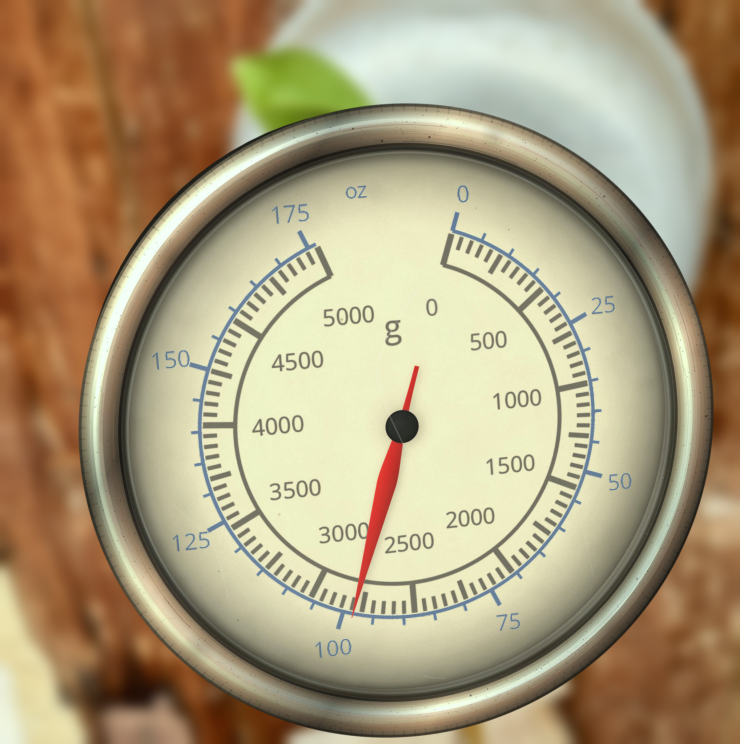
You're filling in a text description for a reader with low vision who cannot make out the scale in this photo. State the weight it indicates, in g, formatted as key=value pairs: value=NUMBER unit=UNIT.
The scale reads value=2800 unit=g
